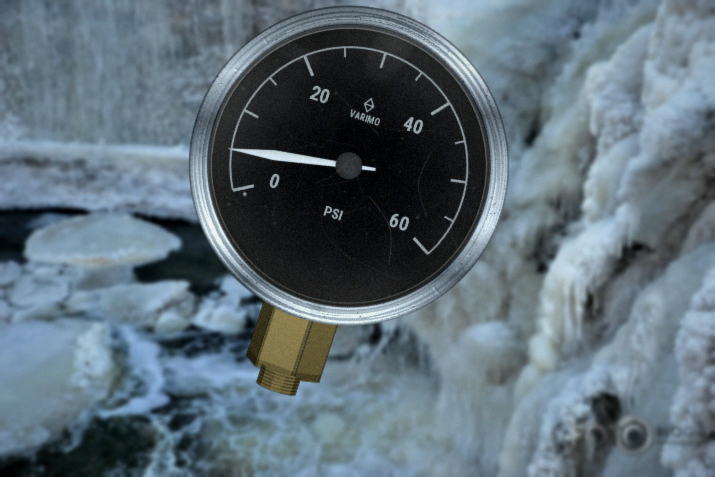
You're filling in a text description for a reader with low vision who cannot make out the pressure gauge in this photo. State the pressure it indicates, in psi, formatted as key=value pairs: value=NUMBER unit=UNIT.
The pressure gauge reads value=5 unit=psi
